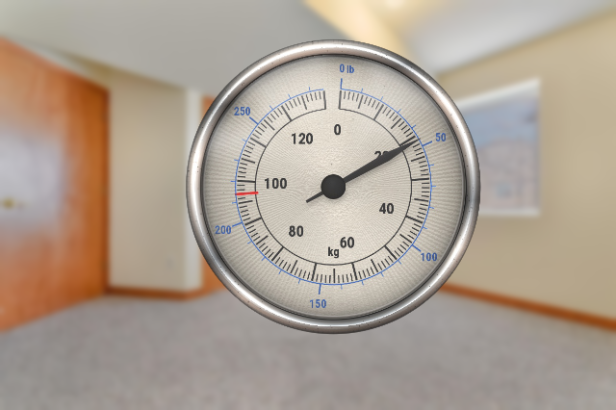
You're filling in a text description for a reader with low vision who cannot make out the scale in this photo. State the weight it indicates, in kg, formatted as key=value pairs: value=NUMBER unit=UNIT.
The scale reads value=21 unit=kg
